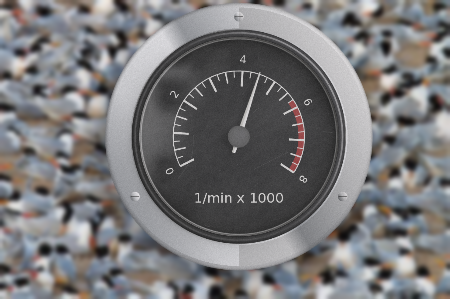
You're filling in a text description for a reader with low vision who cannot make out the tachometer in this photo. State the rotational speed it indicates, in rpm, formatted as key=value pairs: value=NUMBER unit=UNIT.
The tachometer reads value=4500 unit=rpm
